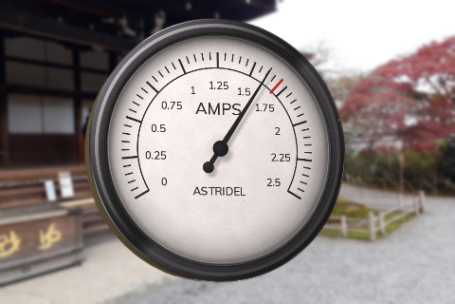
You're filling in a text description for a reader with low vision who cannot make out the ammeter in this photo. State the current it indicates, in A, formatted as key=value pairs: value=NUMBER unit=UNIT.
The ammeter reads value=1.6 unit=A
